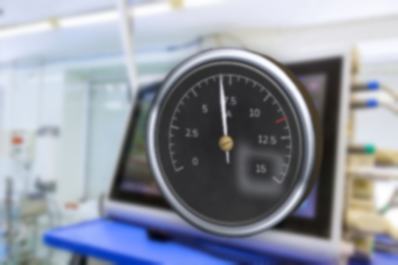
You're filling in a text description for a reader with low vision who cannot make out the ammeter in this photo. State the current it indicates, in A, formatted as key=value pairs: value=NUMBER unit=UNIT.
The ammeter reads value=7 unit=A
